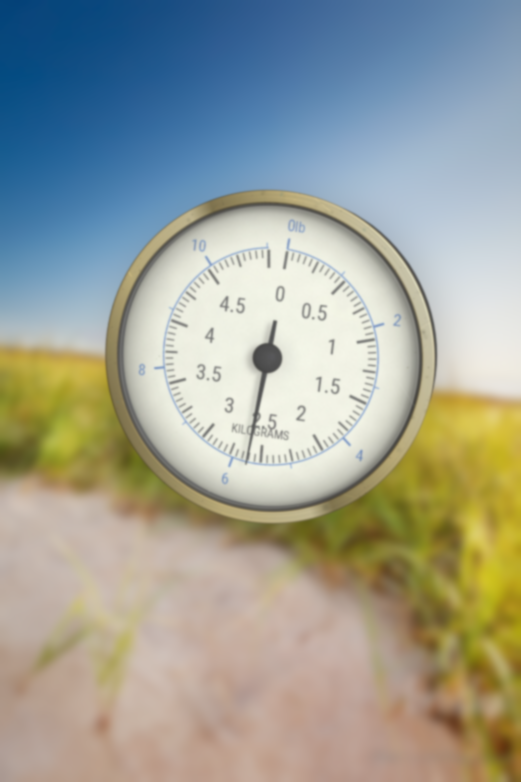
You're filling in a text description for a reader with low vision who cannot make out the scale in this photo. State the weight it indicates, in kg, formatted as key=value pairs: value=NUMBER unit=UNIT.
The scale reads value=2.6 unit=kg
